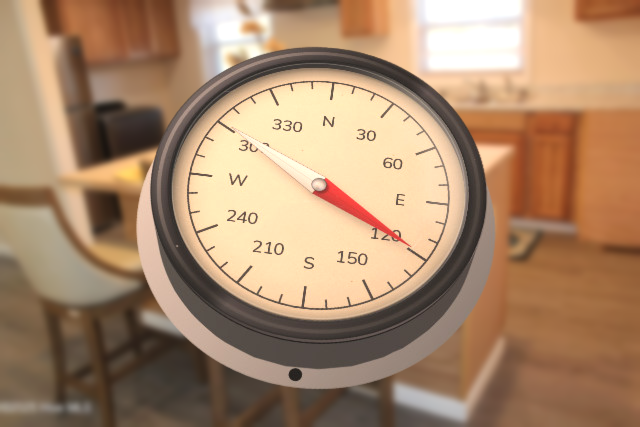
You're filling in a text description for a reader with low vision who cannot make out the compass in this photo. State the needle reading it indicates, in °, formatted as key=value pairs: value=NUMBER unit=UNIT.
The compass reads value=120 unit=°
